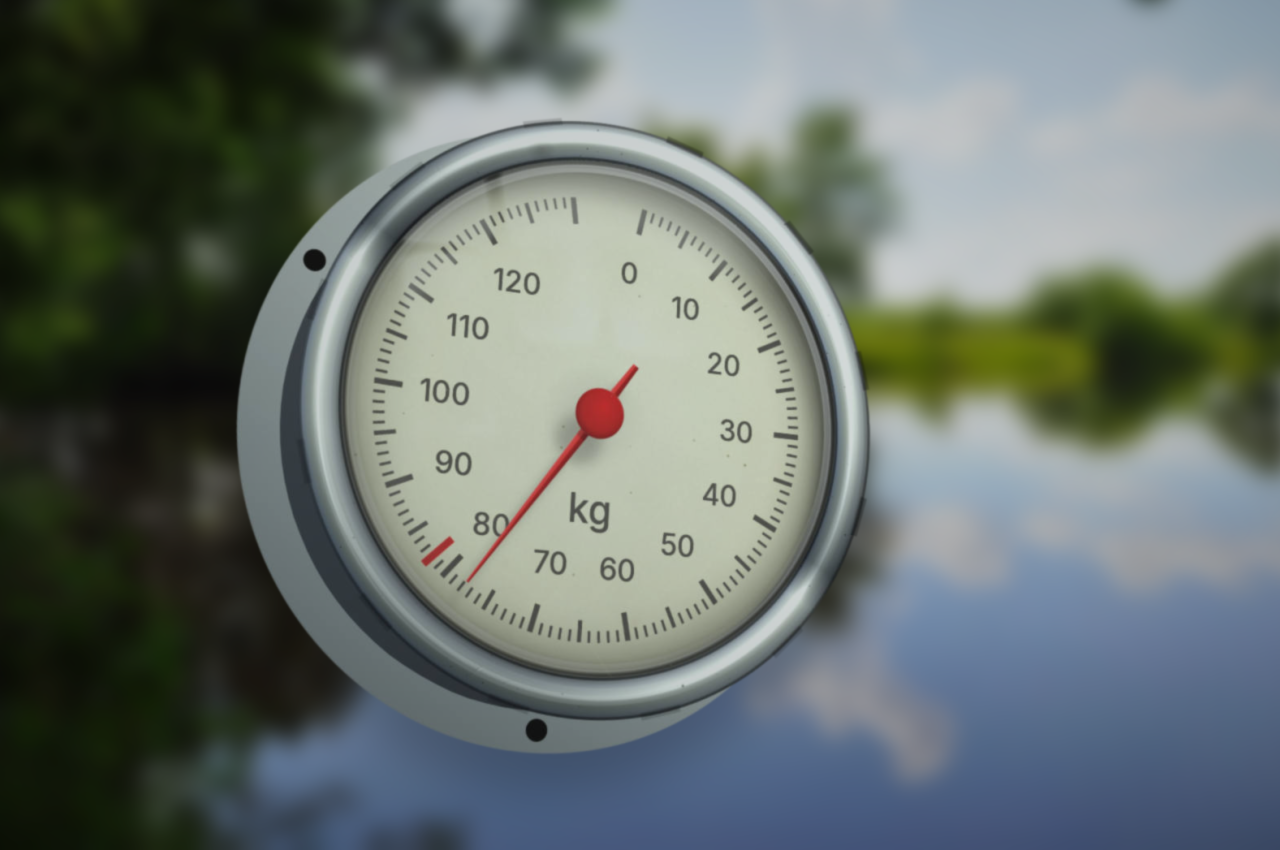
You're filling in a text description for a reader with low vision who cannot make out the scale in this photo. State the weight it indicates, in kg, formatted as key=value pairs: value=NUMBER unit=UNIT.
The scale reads value=78 unit=kg
